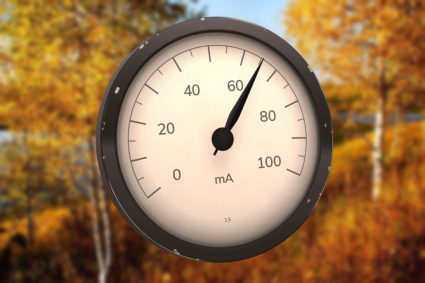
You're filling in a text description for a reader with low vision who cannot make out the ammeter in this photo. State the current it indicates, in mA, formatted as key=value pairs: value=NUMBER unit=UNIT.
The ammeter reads value=65 unit=mA
